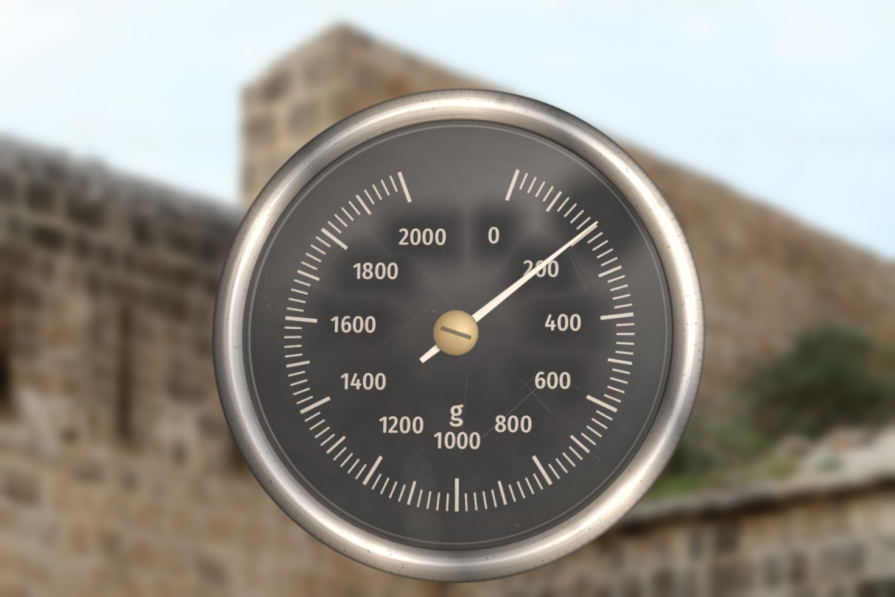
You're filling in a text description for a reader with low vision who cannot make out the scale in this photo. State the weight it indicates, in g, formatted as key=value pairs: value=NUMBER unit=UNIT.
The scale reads value=200 unit=g
